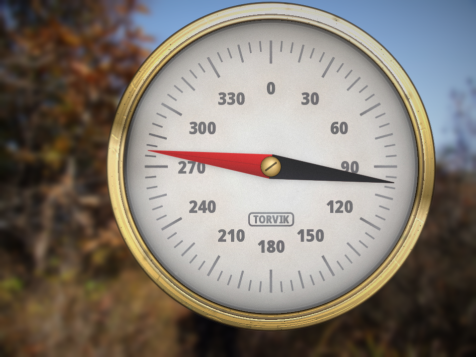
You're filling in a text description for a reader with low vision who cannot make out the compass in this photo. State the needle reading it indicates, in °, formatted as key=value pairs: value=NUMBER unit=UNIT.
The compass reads value=277.5 unit=°
